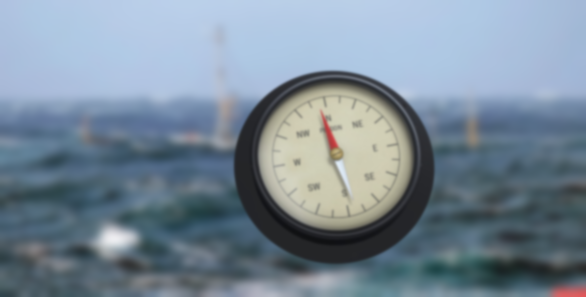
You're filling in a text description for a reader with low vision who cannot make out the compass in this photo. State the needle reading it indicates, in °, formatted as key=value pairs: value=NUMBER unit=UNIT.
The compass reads value=352.5 unit=°
